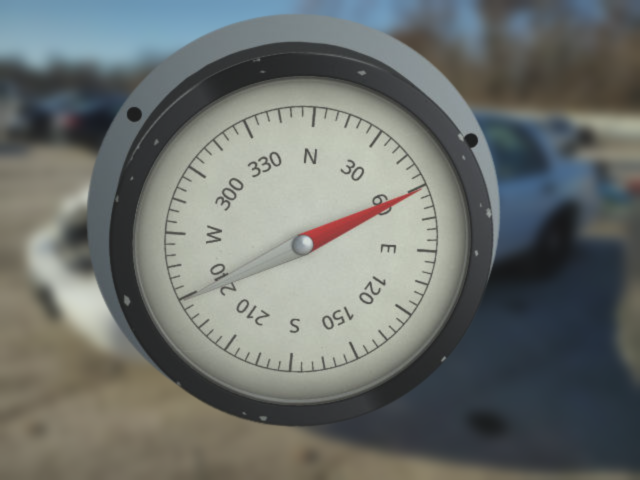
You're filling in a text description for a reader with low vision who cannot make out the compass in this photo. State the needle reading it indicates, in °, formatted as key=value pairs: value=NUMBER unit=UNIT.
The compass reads value=60 unit=°
